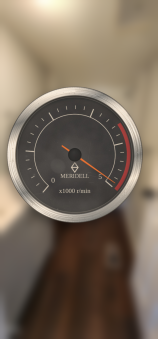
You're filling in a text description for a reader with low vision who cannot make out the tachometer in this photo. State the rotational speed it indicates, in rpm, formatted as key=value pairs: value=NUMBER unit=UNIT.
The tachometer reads value=4900 unit=rpm
